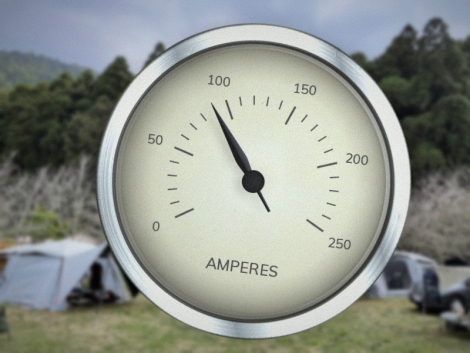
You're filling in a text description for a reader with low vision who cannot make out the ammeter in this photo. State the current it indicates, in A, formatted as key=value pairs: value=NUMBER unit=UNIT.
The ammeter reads value=90 unit=A
